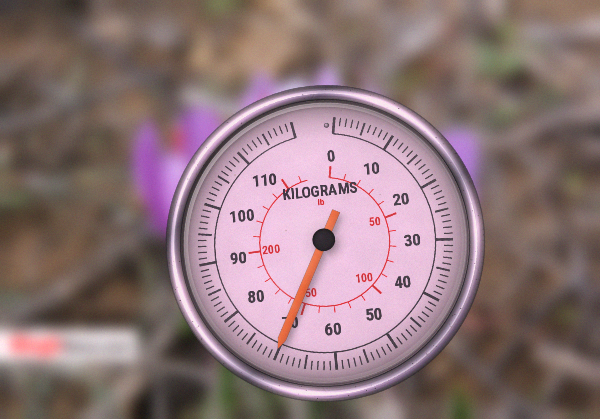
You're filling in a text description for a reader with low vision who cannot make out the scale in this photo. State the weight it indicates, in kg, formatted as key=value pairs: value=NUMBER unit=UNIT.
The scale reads value=70 unit=kg
